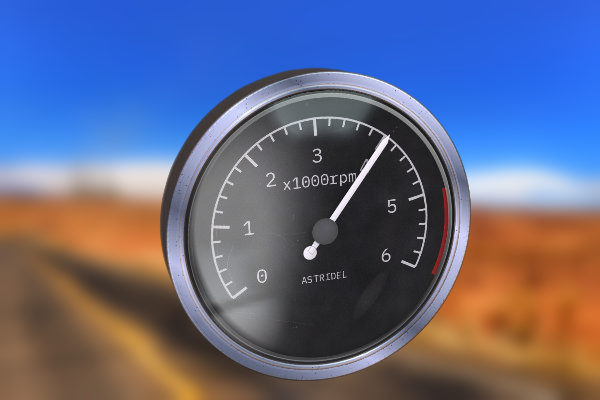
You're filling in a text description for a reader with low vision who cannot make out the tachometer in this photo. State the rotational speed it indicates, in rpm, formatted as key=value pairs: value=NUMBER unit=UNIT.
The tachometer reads value=4000 unit=rpm
